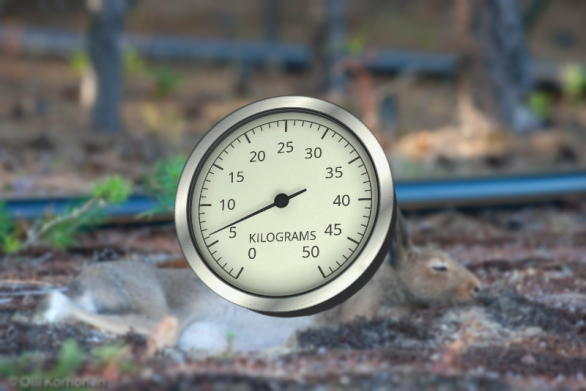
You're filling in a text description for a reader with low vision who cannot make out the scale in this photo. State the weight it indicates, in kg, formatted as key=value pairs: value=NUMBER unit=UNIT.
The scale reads value=6 unit=kg
